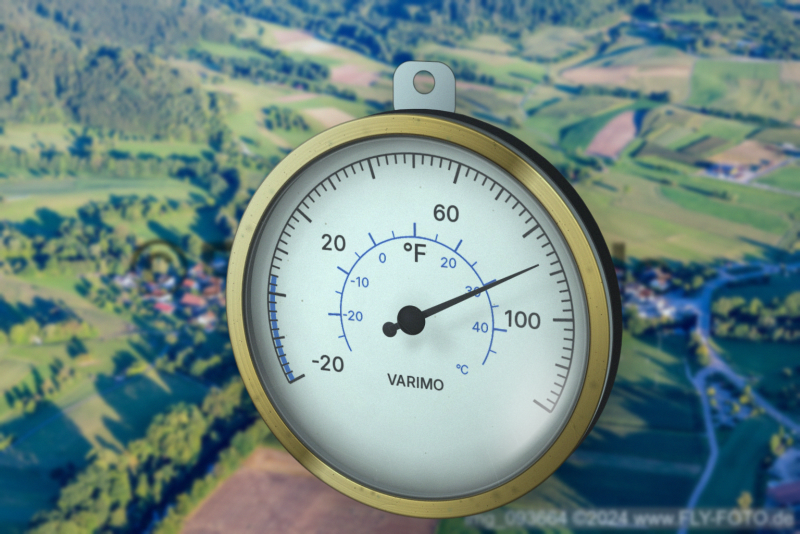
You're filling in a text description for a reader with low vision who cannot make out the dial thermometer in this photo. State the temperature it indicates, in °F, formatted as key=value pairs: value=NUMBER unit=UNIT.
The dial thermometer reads value=87 unit=°F
